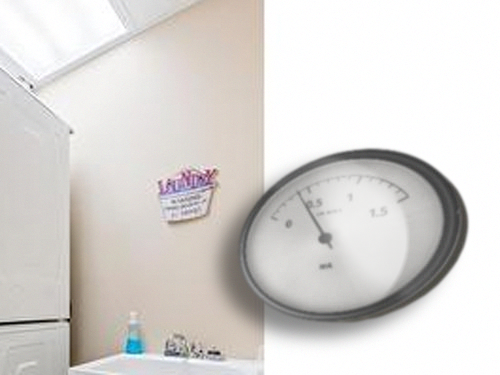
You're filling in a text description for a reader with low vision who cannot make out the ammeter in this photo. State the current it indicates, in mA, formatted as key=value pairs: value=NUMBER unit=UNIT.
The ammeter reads value=0.4 unit=mA
